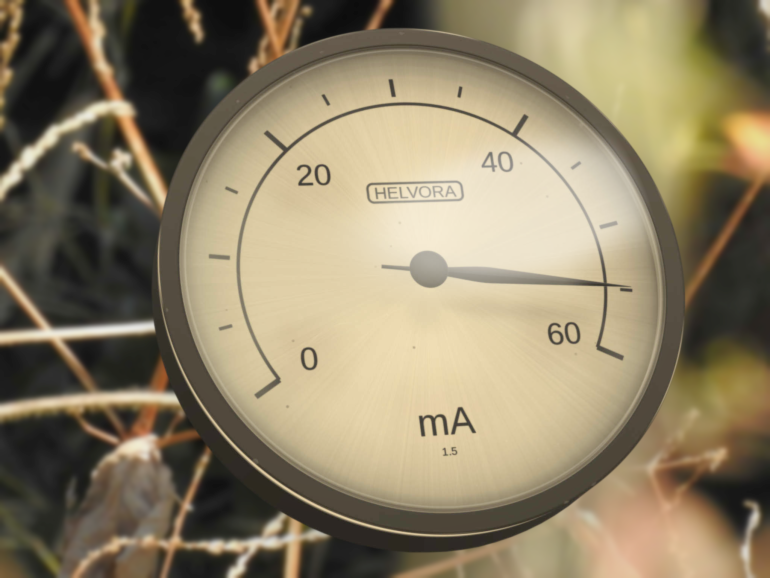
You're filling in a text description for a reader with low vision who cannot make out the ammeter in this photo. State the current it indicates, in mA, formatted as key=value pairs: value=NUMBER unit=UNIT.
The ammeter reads value=55 unit=mA
